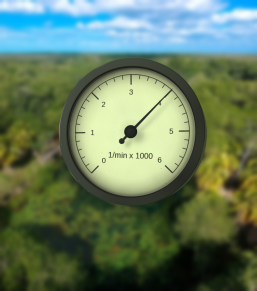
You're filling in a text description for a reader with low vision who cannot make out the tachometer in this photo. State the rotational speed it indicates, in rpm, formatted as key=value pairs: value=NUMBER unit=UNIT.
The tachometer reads value=4000 unit=rpm
